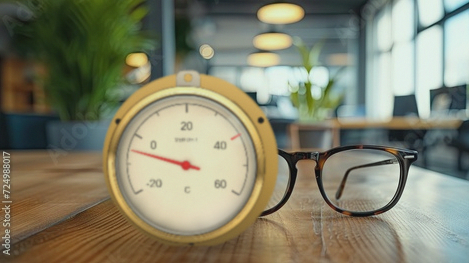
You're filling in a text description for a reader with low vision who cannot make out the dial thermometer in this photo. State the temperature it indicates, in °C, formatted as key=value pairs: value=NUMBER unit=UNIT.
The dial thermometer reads value=-5 unit=°C
